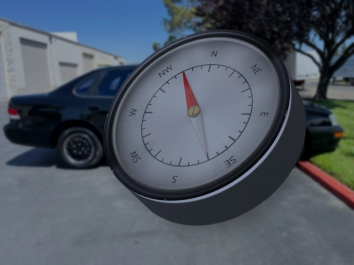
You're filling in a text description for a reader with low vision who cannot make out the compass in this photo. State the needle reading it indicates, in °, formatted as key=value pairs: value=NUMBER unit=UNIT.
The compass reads value=330 unit=°
